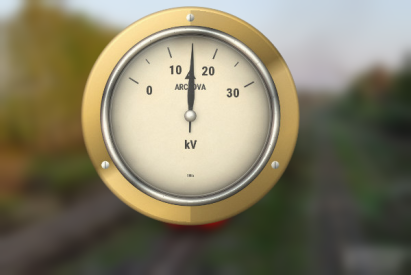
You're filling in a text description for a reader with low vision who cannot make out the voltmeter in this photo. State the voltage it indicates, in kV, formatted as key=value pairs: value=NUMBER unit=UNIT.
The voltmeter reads value=15 unit=kV
